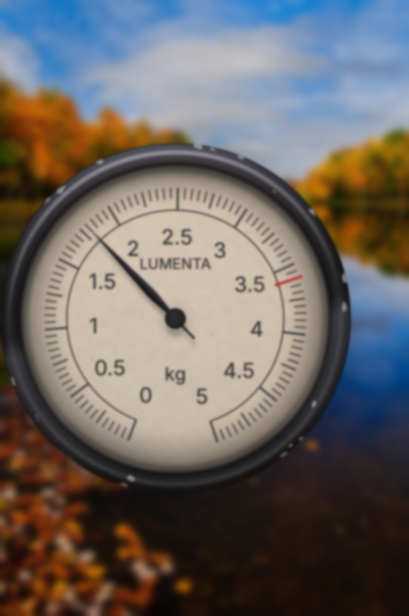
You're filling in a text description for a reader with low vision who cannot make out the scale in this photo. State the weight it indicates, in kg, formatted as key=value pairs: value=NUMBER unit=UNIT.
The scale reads value=1.8 unit=kg
